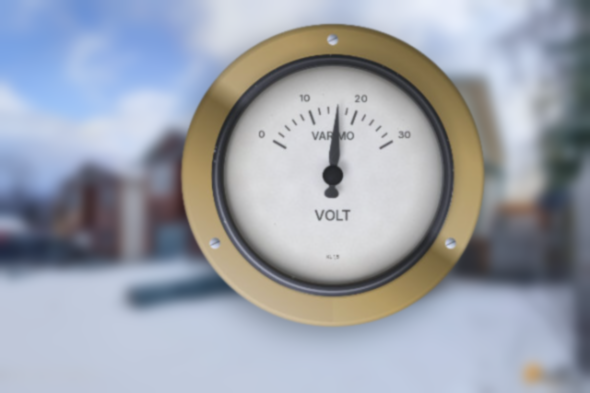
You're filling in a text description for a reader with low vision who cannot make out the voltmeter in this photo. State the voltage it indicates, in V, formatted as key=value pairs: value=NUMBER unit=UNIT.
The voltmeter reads value=16 unit=V
